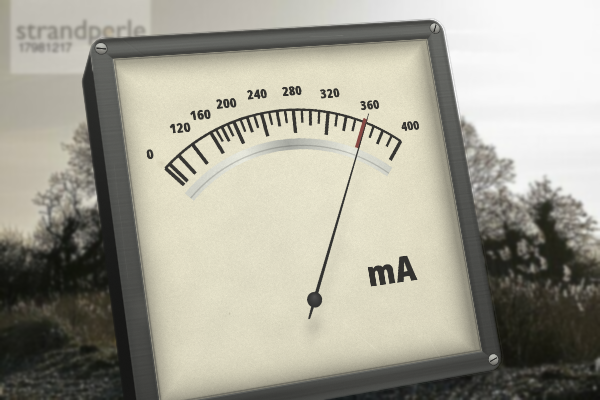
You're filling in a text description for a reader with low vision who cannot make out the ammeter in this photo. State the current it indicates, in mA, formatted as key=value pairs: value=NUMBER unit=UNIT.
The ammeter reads value=360 unit=mA
